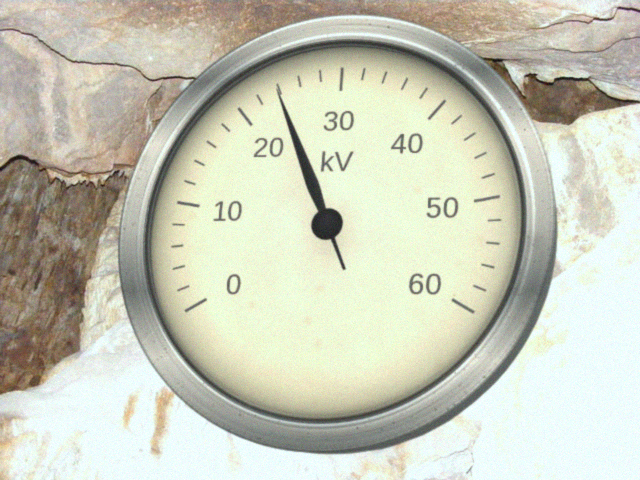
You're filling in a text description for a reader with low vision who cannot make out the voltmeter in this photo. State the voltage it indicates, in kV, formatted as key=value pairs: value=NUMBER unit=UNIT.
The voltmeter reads value=24 unit=kV
